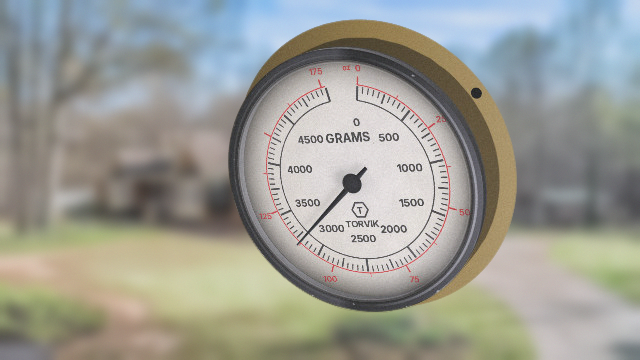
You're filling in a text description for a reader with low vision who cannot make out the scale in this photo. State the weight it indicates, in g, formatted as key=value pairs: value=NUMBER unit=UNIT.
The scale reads value=3200 unit=g
